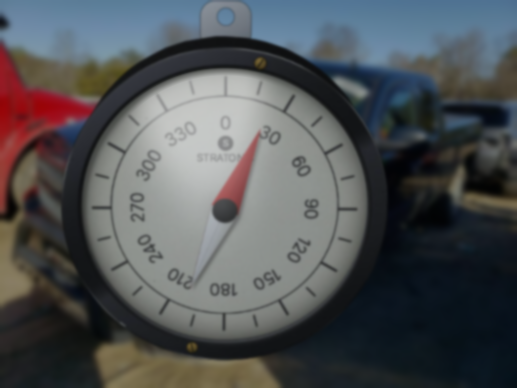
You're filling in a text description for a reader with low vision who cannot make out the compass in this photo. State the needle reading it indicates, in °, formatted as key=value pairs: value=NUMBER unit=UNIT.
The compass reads value=22.5 unit=°
